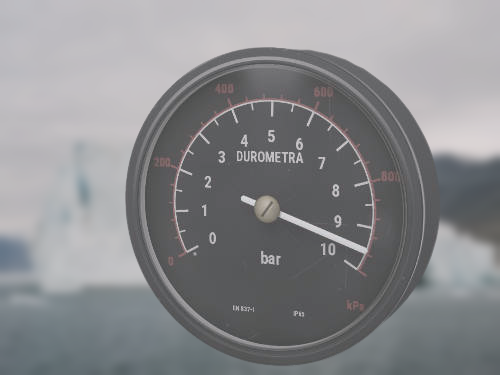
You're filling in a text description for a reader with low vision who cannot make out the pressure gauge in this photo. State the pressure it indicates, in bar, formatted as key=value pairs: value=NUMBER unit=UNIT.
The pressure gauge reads value=9.5 unit=bar
